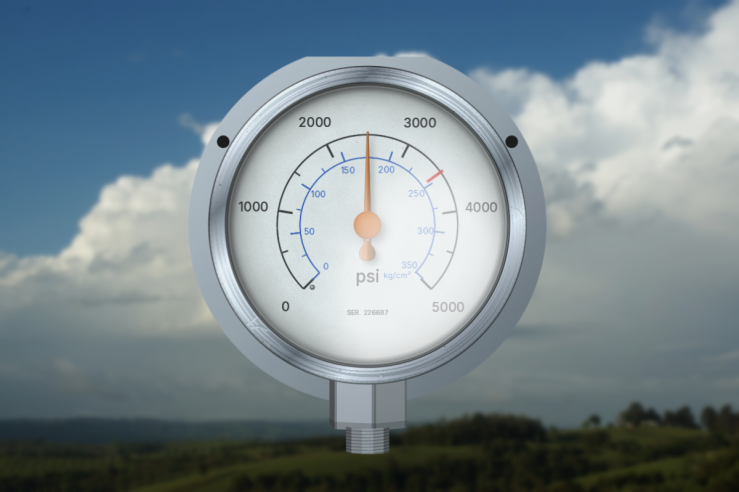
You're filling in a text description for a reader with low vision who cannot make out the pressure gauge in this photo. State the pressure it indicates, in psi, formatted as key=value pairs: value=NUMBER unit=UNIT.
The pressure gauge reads value=2500 unit=psi
